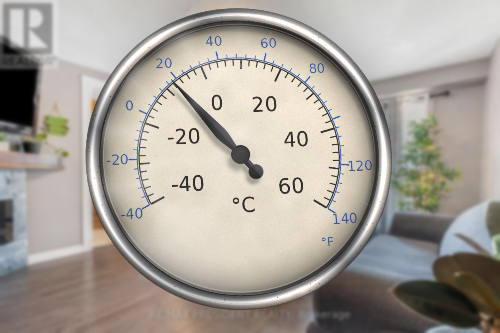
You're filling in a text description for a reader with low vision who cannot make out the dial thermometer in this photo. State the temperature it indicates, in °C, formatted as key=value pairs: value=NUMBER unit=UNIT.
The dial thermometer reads value=-8 unit=°C
